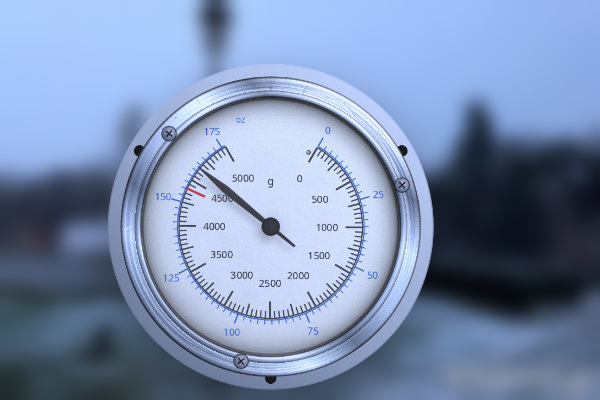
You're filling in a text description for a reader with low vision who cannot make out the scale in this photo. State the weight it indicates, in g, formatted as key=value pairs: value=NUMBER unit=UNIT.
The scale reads value=4650 unit=g
